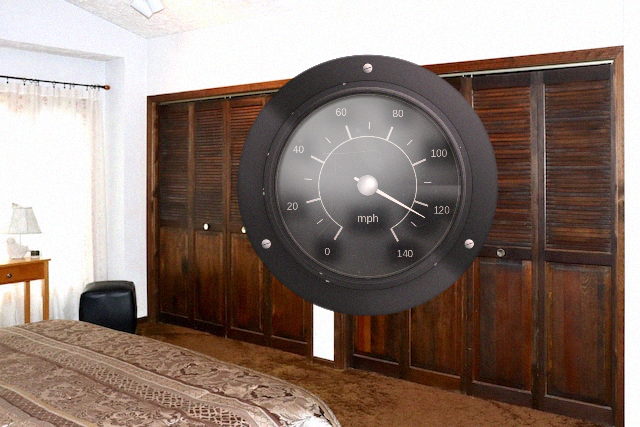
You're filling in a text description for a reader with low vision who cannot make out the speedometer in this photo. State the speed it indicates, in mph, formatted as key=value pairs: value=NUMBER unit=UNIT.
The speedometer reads value=125 unit=mph
